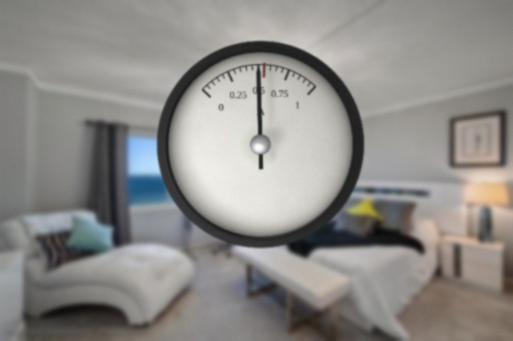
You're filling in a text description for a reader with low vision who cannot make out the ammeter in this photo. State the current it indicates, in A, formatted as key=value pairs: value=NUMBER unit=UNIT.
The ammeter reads value=0.5 unit=A
